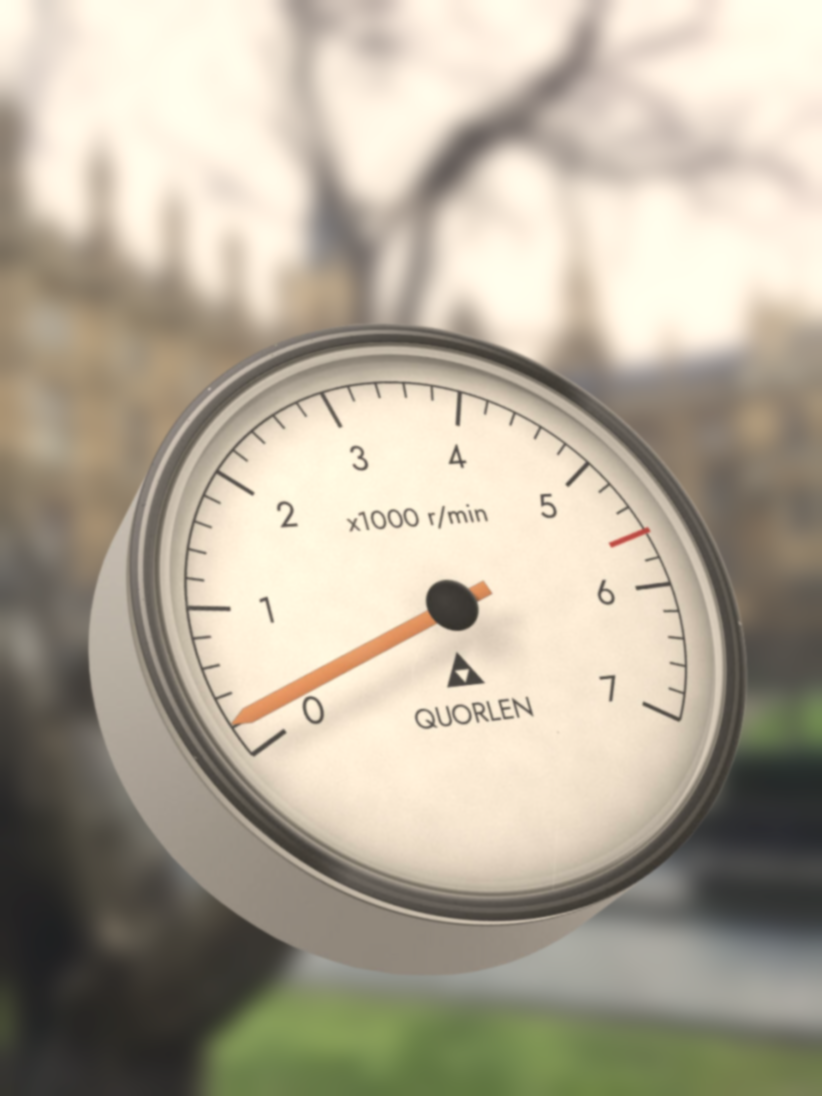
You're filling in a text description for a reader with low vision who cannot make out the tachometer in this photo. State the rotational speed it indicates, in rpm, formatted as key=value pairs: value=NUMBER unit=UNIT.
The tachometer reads value=200 unit=rpm
